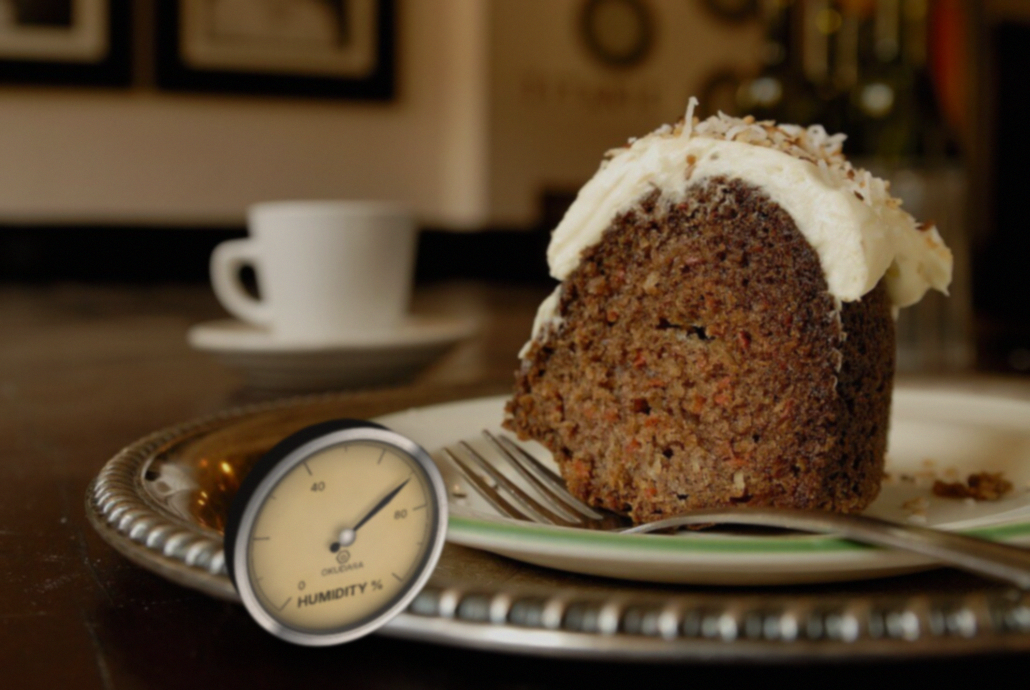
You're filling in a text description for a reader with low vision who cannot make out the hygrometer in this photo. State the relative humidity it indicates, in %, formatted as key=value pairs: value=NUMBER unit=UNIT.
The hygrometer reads value=70 unit=%
